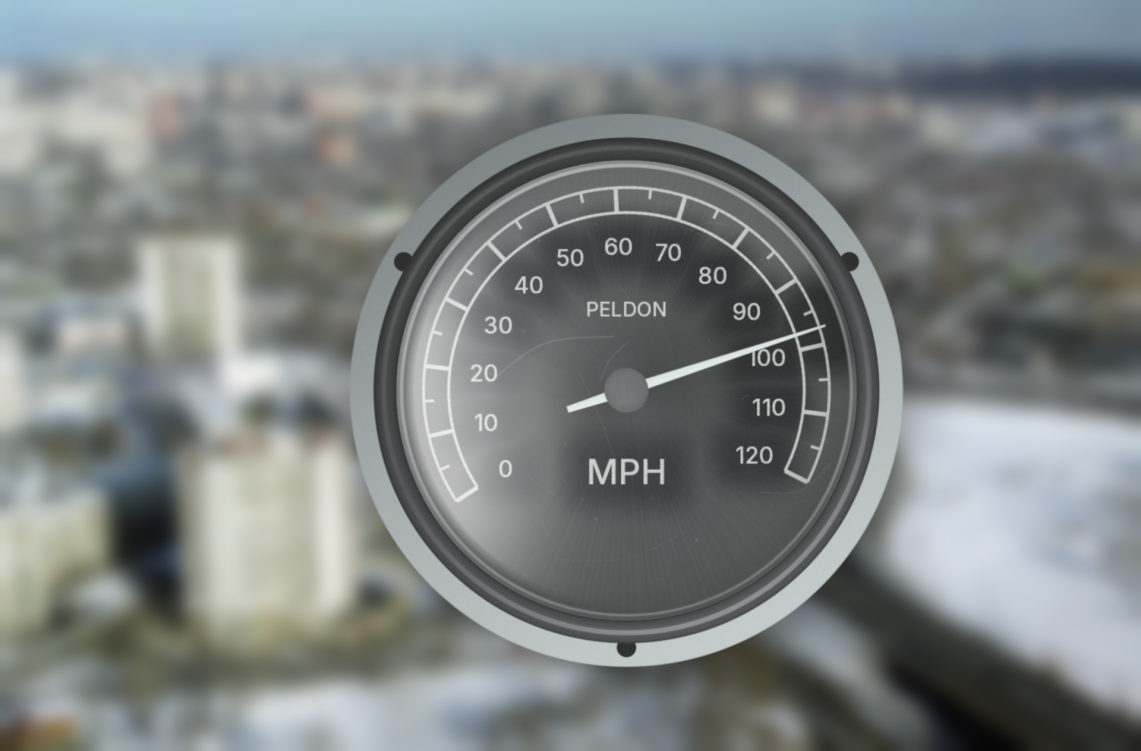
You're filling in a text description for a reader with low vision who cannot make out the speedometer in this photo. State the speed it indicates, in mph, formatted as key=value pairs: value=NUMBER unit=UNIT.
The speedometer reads value=97.5 unit=mph
